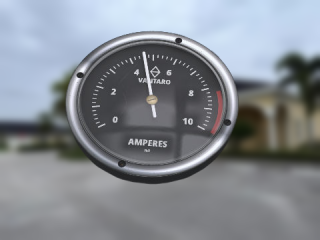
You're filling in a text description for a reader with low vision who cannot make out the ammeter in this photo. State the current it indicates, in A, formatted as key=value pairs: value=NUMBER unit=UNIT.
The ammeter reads value=4.6 unit=A
